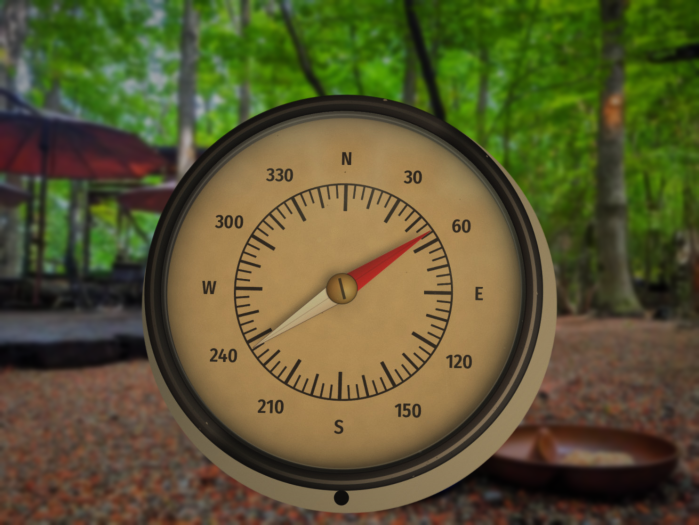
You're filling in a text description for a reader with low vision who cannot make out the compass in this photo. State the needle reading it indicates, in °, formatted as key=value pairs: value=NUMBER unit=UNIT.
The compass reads value=55 unit=°
